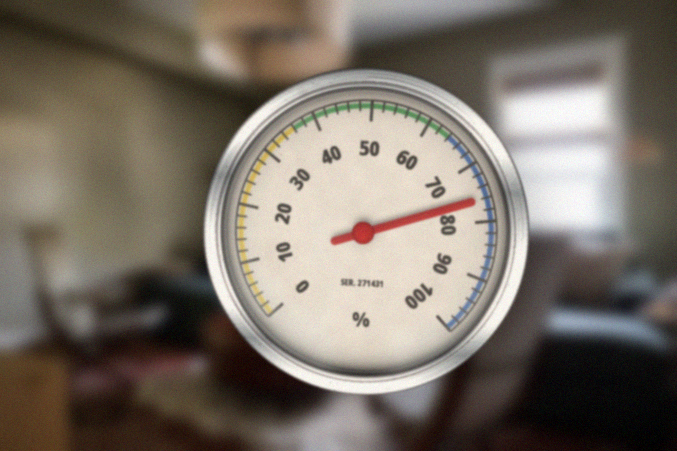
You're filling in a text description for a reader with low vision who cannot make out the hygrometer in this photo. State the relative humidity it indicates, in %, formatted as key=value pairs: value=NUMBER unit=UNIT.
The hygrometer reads value=76 unit=%
